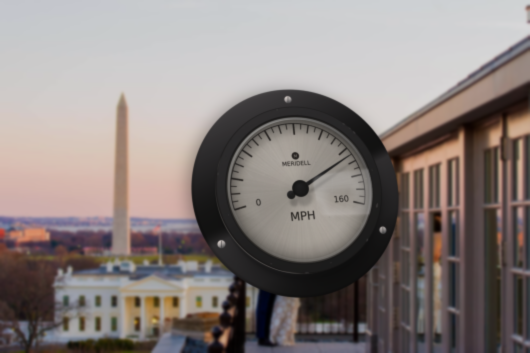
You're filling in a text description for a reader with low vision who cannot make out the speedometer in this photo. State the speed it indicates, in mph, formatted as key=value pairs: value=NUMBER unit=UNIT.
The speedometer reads value=125 unit=mph
